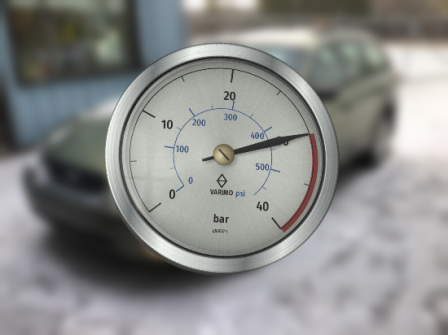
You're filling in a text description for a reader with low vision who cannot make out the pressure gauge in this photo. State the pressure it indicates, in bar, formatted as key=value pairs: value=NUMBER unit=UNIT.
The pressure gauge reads value=30 unit=bar
